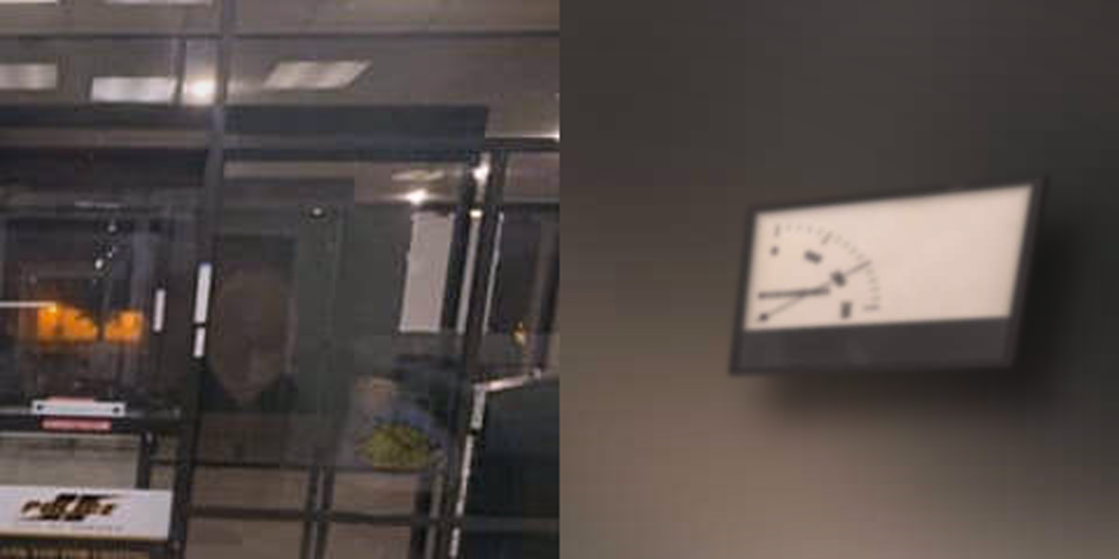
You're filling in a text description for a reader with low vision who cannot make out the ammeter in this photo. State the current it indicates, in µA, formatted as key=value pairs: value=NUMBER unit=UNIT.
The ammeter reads value=200 unit=µA
